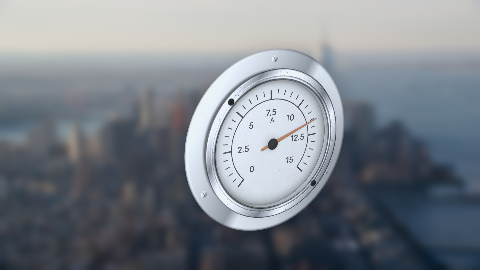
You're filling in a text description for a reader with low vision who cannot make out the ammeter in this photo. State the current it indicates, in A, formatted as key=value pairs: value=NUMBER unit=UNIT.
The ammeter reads value=11.5 unit=A
